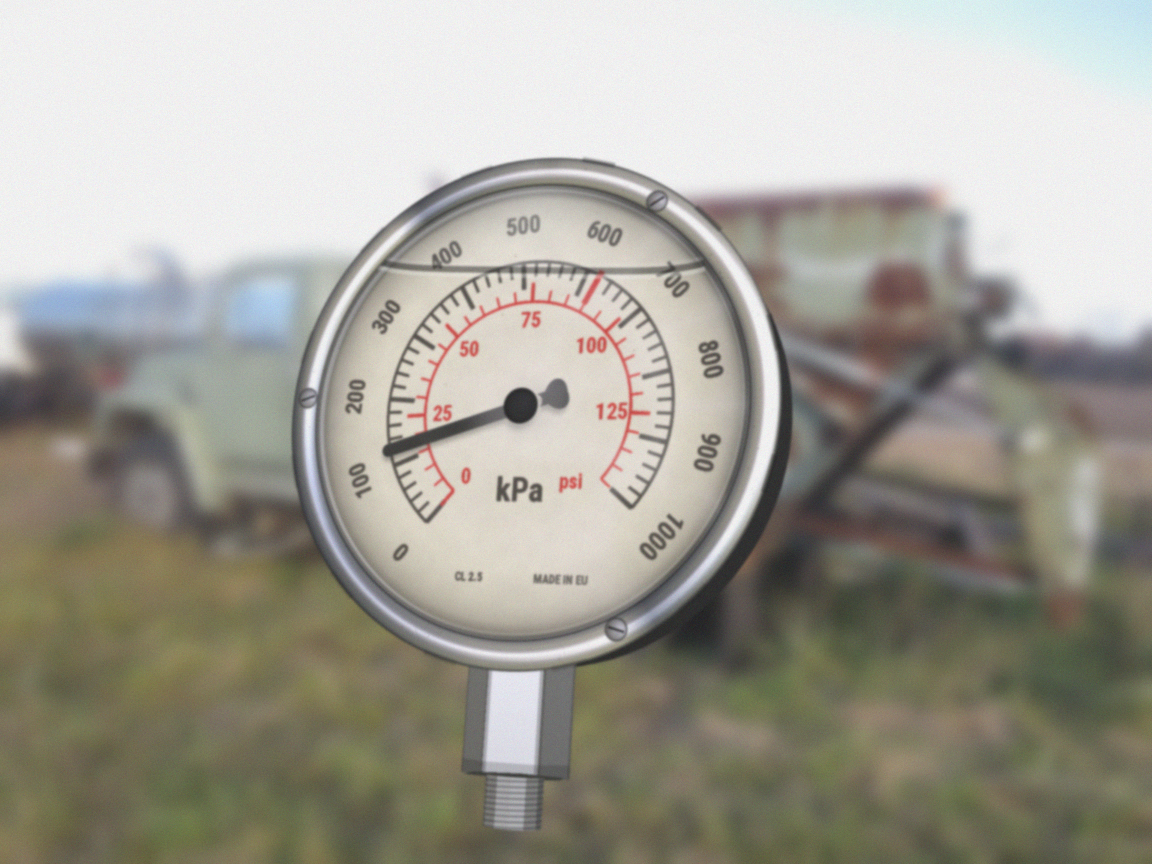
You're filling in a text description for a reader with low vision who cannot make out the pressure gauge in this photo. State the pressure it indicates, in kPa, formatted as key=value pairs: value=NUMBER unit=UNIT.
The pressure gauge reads value=120 unit=kPa
